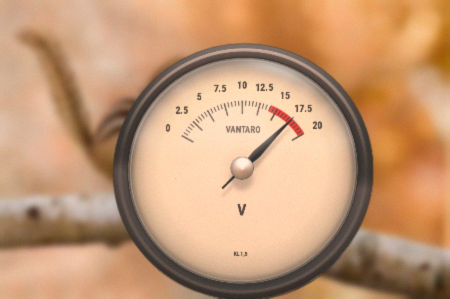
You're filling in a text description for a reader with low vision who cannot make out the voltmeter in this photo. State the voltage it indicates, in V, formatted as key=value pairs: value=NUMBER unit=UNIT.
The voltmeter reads value=17.5 unit=V
